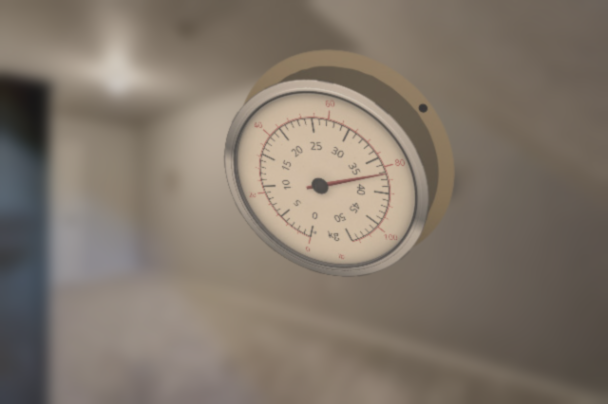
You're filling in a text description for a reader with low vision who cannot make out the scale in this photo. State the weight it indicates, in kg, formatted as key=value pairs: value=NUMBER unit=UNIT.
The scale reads value=37 unit=kg
